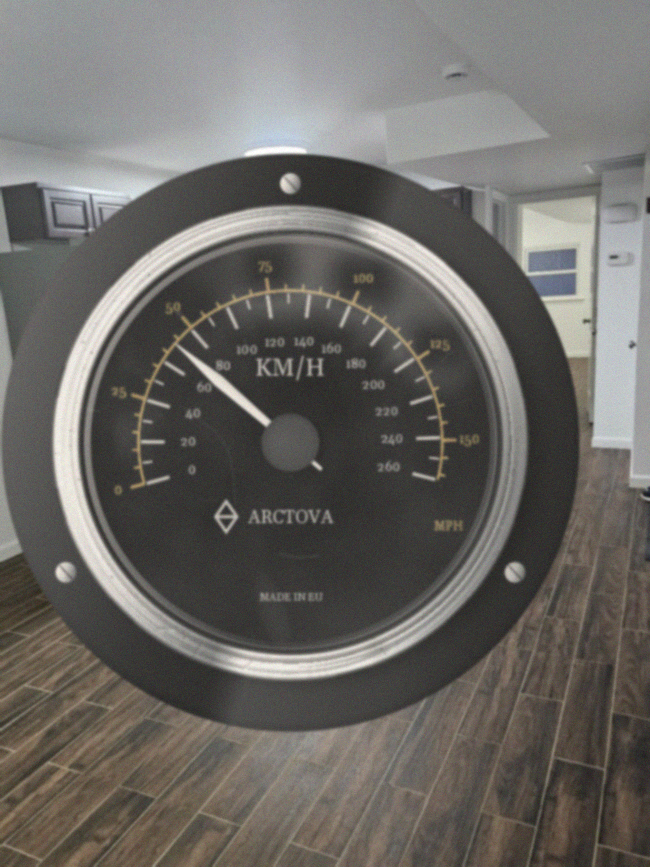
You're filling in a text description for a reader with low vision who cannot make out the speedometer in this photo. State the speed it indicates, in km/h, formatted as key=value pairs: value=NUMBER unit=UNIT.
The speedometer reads value=70 unit=km/h
